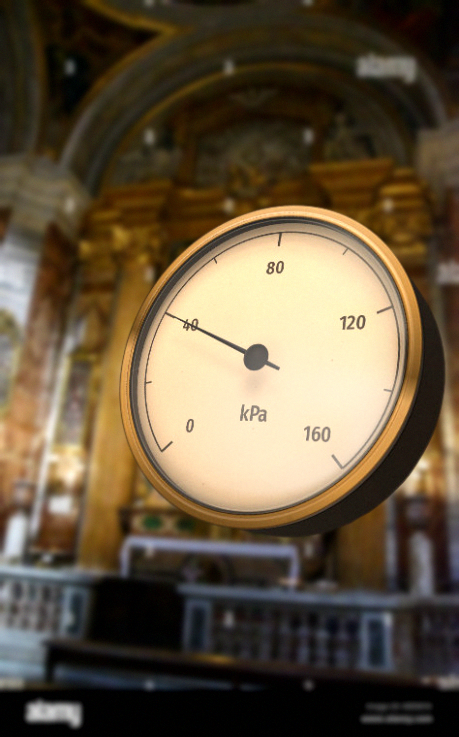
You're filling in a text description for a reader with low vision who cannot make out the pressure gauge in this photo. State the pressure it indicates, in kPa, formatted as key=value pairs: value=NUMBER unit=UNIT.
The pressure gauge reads value=40 unit=kPa
